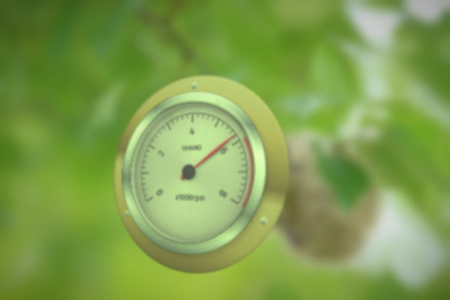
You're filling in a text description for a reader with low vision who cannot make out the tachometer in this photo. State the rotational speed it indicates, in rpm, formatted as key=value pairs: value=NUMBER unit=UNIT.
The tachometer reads value=5800 unit=rpm
